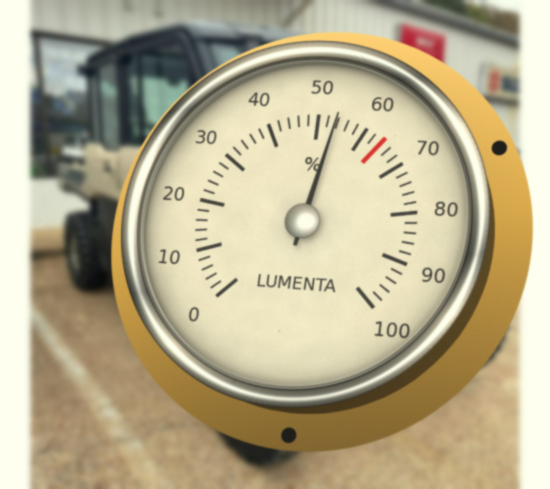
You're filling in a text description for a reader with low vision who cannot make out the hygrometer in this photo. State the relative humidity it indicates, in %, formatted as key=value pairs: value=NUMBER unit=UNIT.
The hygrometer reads value=54 unit=%
